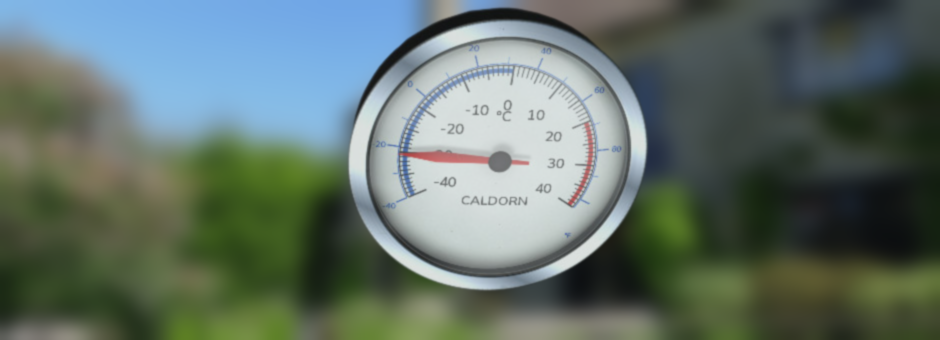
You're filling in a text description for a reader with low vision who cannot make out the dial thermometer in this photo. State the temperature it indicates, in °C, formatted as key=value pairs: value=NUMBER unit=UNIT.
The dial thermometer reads value=-30 unit=°C
